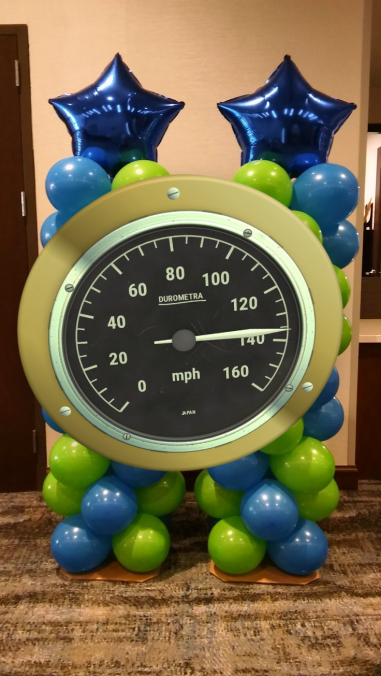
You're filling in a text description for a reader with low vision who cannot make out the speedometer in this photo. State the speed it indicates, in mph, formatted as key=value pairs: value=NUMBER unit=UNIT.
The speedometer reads value=135 unit=mph
